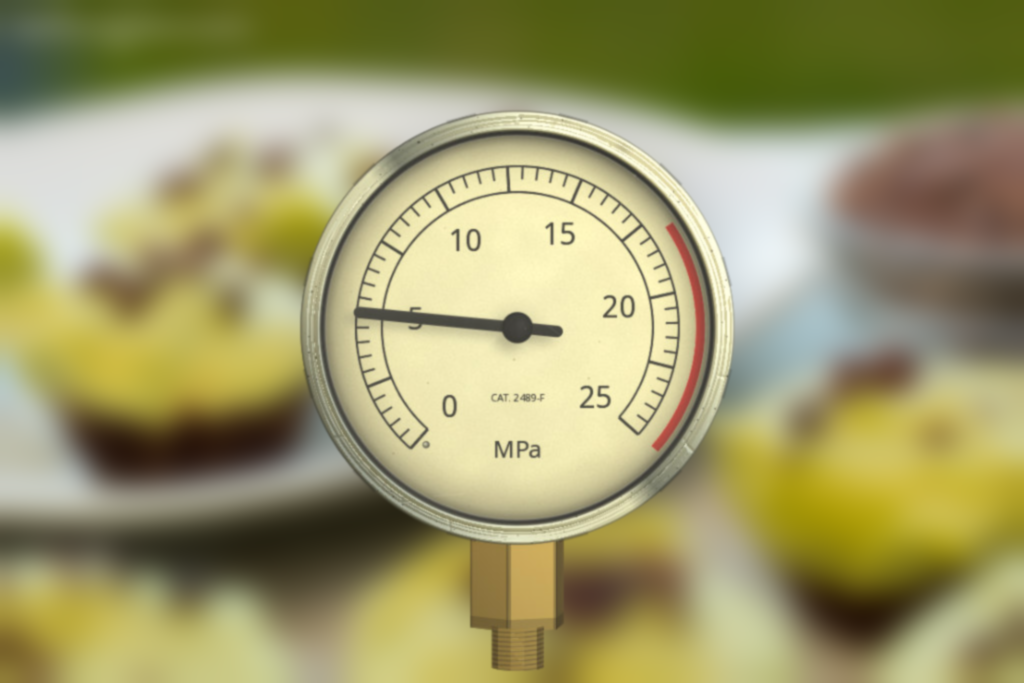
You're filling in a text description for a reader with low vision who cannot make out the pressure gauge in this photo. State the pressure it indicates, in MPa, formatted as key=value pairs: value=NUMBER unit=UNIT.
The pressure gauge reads value=5 unit=MPa
